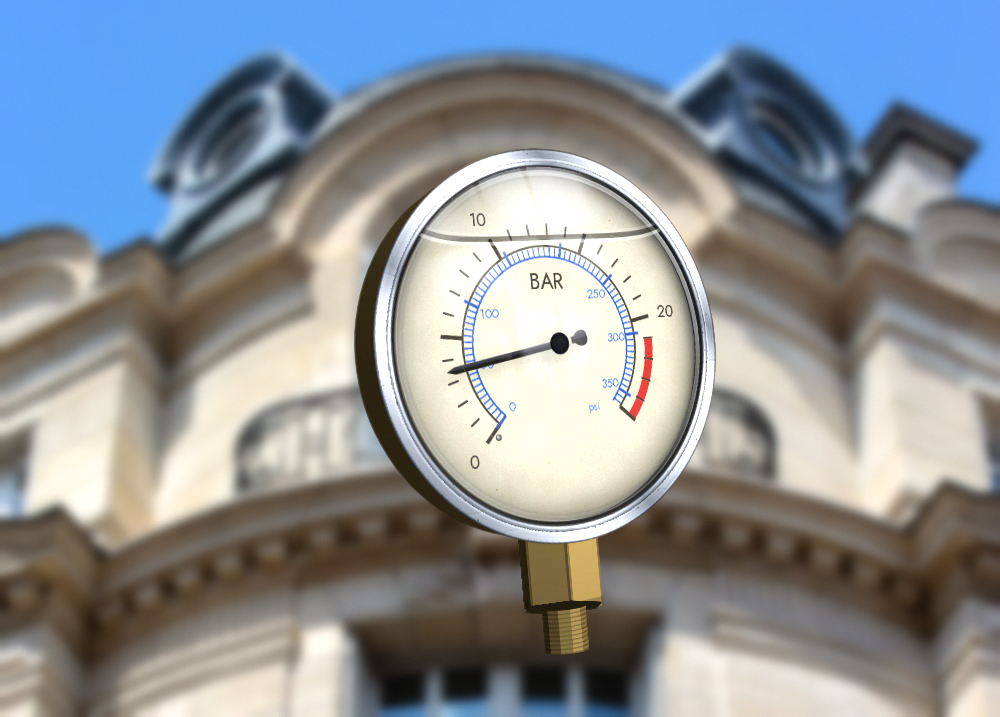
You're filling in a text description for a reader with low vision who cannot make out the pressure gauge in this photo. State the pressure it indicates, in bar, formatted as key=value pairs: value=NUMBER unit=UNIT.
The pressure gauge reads value=3.5 unit=bar
